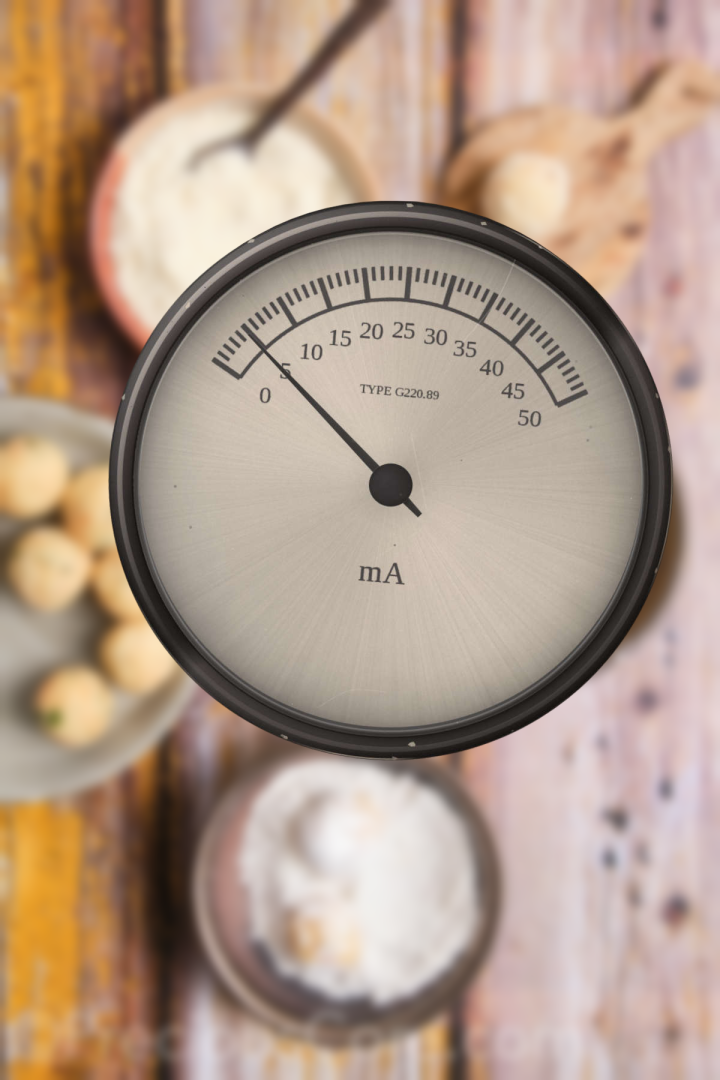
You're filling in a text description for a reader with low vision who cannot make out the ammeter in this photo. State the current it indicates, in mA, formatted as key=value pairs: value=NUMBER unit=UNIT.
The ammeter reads value=5 unit=mA
